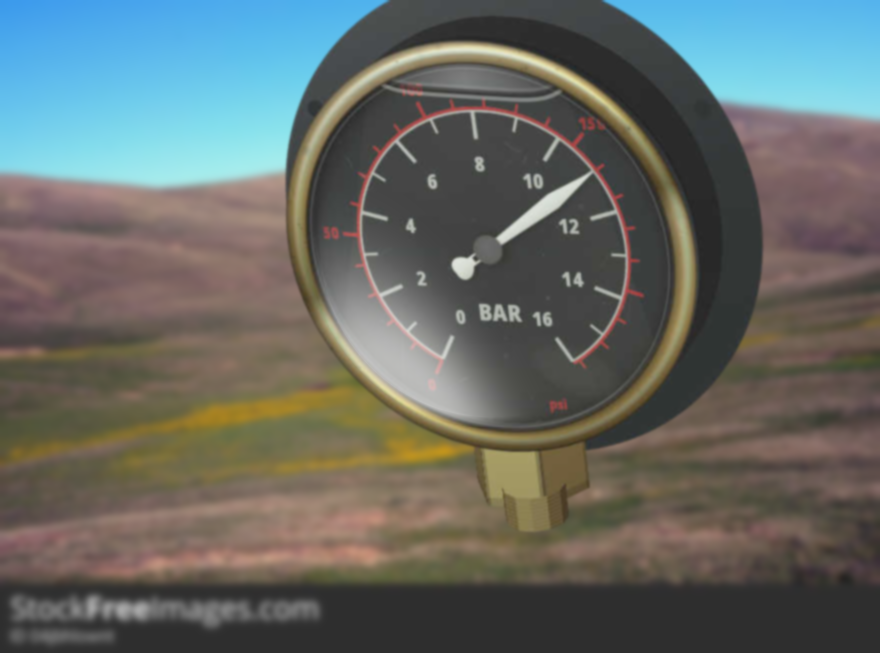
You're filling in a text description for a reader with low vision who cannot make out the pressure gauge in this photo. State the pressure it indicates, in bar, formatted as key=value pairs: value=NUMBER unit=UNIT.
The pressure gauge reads value=11 unit=bar
